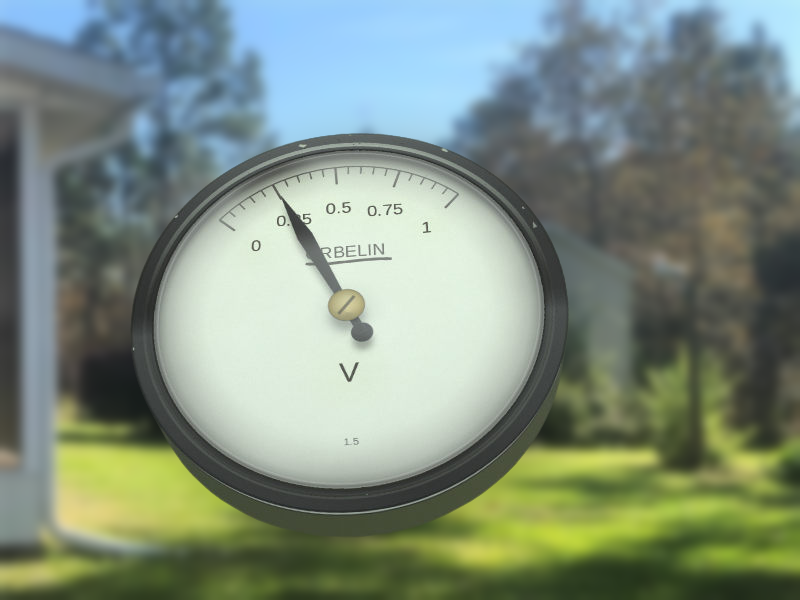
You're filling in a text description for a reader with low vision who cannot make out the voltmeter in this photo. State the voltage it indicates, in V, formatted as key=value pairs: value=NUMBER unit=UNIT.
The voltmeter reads value=0.25 unit=V
